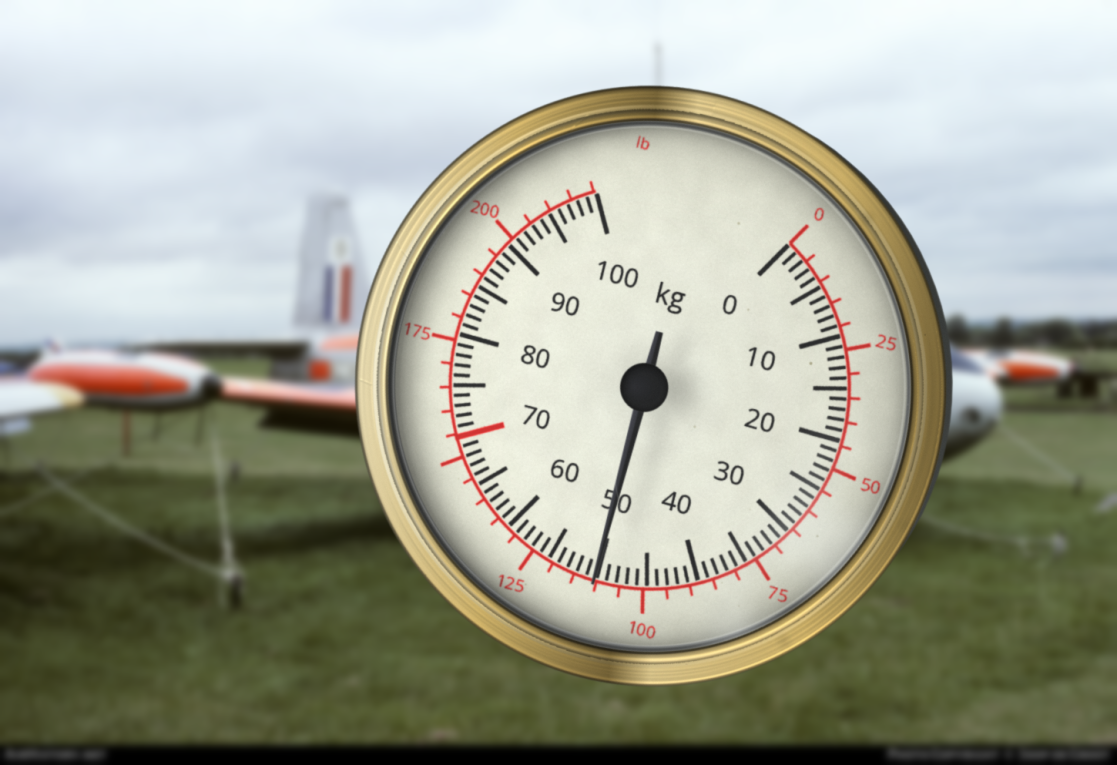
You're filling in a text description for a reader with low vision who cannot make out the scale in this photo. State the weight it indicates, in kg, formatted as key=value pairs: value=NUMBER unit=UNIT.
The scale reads value=50 unit=kg
